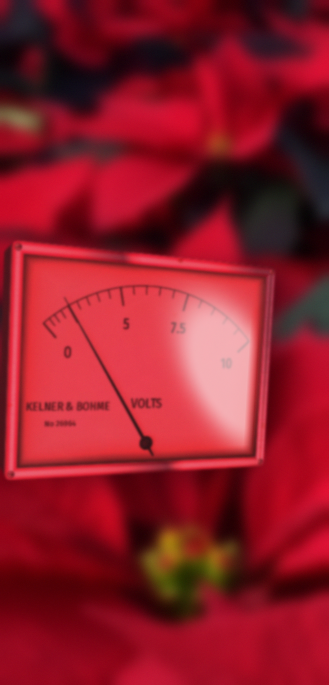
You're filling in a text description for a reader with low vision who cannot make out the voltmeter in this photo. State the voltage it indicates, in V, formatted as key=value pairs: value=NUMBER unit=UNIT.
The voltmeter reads value=2.5 unit=V
